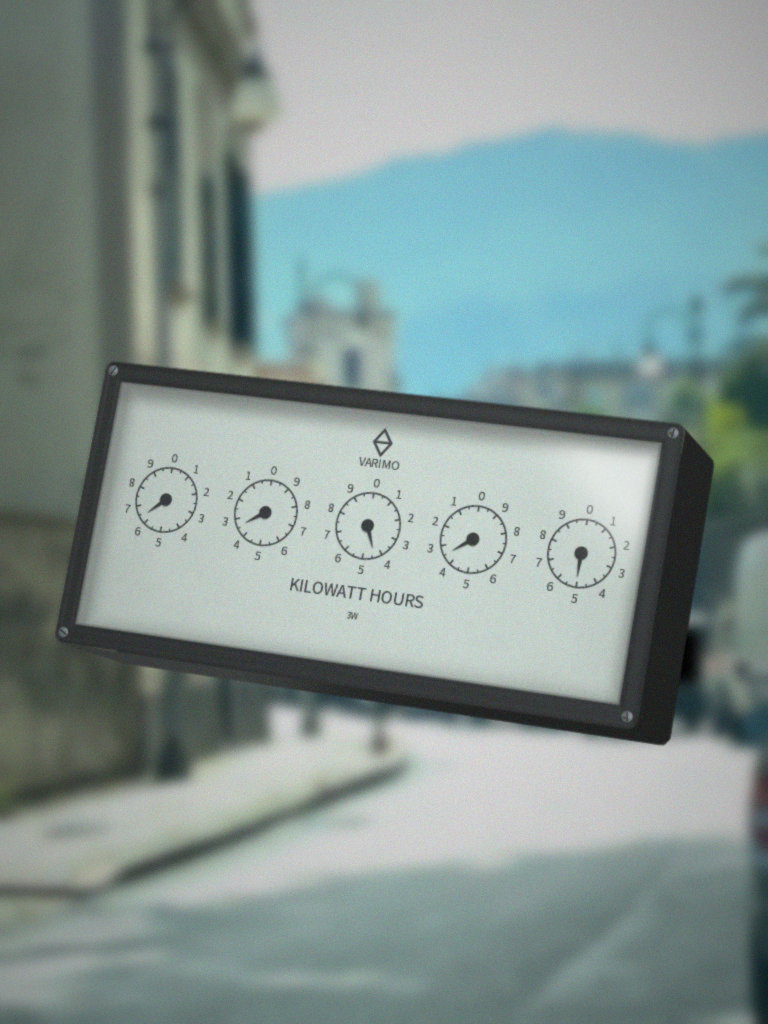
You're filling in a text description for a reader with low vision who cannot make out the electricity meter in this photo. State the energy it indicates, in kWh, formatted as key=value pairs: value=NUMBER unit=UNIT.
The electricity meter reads value=63435 unit=kWh
